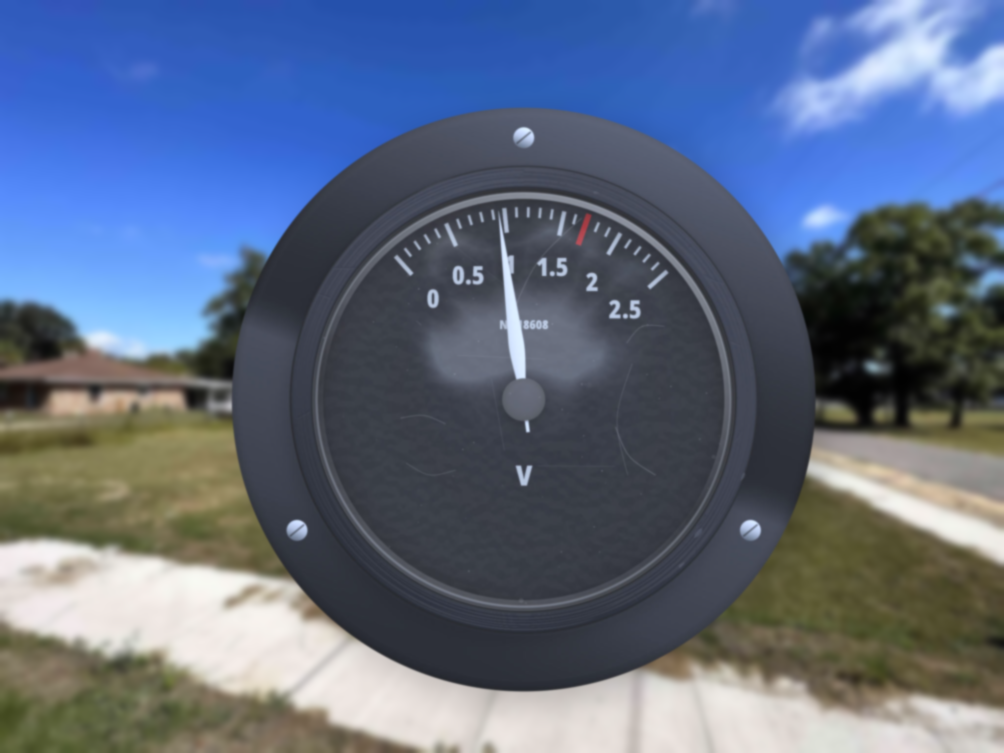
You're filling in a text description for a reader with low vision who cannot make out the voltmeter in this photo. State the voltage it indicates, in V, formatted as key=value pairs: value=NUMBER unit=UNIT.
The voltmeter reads value=0.95 unit=V
